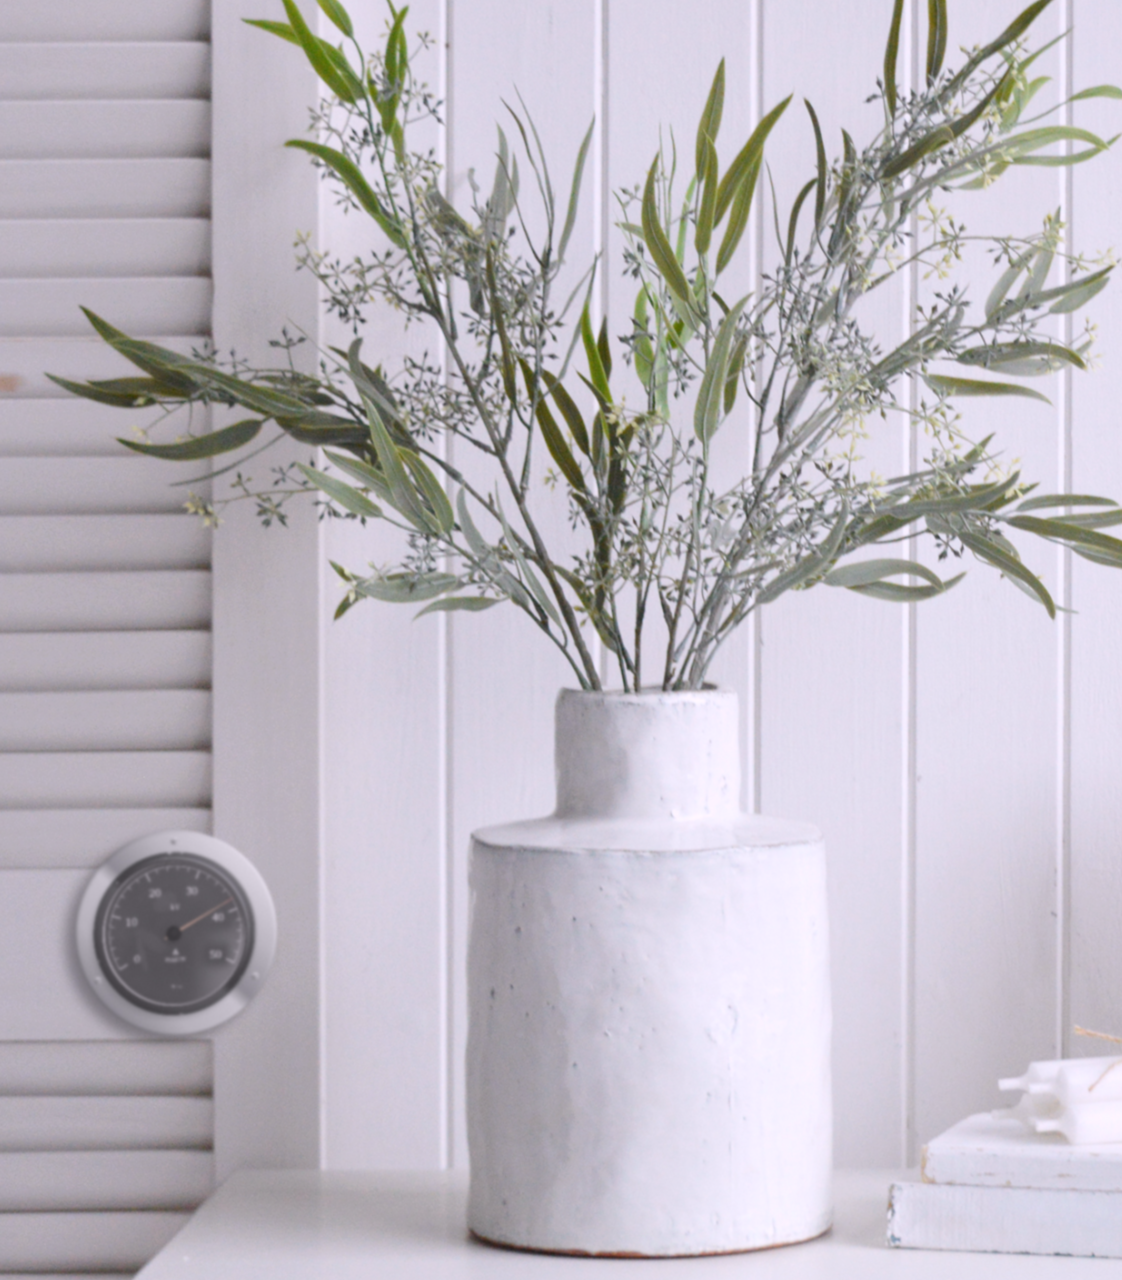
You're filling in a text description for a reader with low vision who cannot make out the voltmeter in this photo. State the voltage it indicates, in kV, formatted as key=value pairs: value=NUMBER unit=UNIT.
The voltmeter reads value=38 unit=kV
